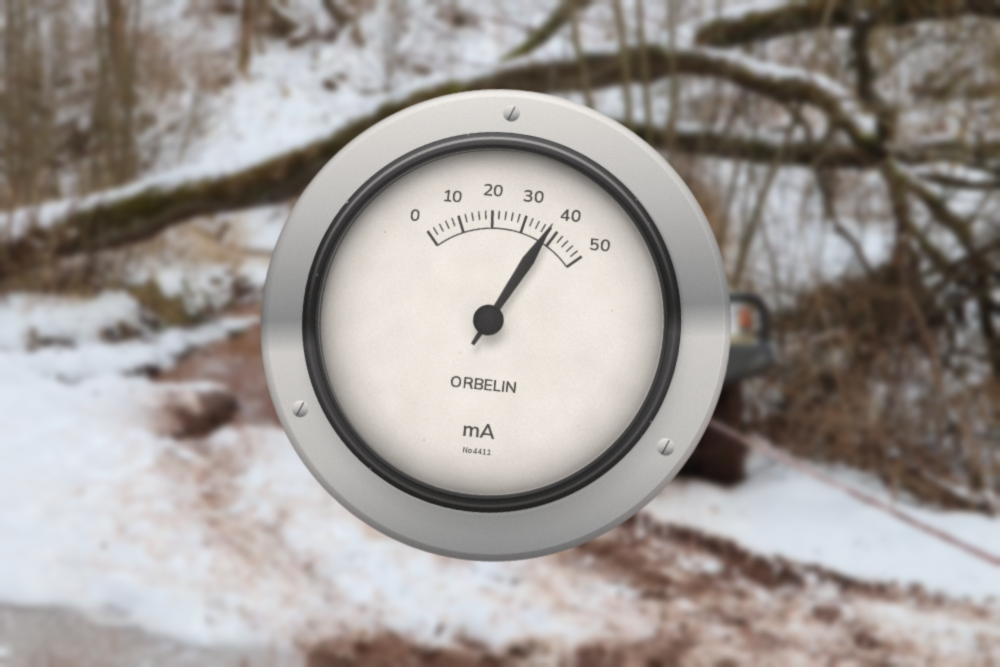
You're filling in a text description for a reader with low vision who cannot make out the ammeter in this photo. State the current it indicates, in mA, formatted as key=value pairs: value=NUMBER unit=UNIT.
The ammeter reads value=38 unit=mA
